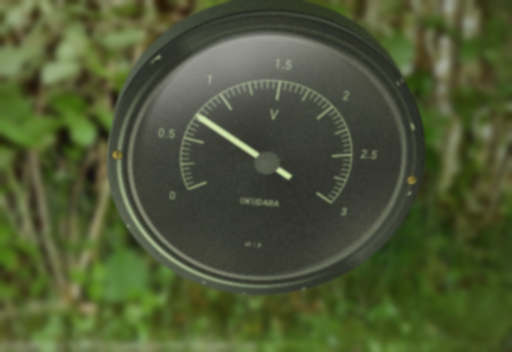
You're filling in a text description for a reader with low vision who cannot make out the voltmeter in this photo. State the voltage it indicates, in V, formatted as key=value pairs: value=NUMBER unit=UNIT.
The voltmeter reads value=0.75 unit=V
